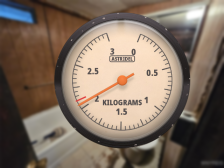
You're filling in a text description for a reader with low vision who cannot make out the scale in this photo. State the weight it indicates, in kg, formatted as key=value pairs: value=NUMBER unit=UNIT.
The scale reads value=2.05 unit=kg
